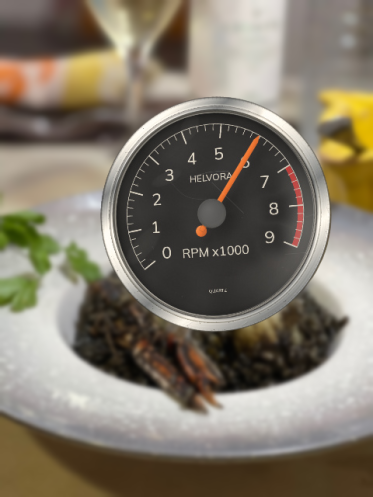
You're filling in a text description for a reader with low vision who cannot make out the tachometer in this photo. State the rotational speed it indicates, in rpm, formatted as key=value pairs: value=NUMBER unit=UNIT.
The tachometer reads value=6000 unit=rpm
